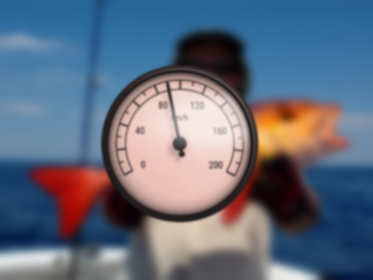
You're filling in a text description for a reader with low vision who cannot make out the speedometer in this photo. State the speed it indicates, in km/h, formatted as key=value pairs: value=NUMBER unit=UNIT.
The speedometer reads value=90 unit=km/h
